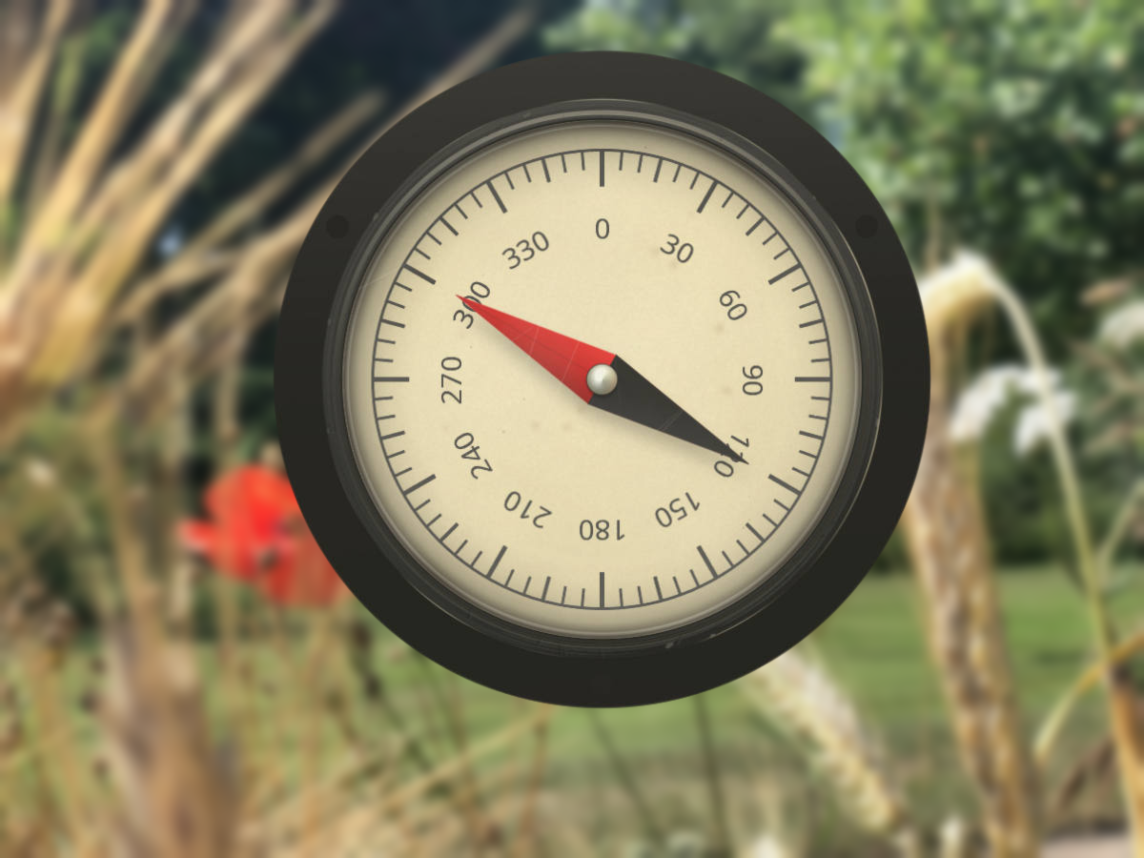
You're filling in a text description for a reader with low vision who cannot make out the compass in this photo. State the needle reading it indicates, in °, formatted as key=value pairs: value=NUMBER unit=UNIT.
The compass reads value=300 unit=°
